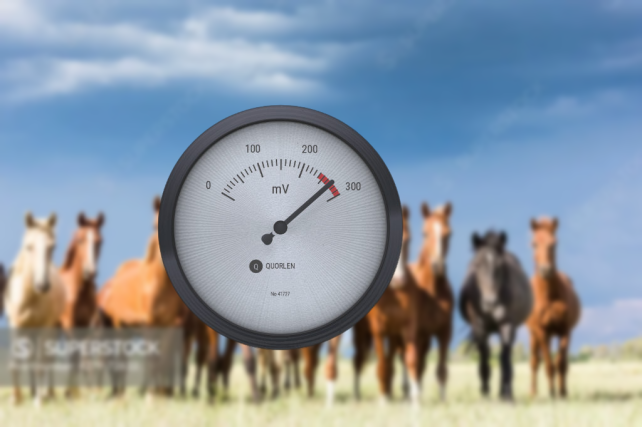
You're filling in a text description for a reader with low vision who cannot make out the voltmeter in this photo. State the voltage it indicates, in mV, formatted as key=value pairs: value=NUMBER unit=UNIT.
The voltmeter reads value=270 unit=mV
